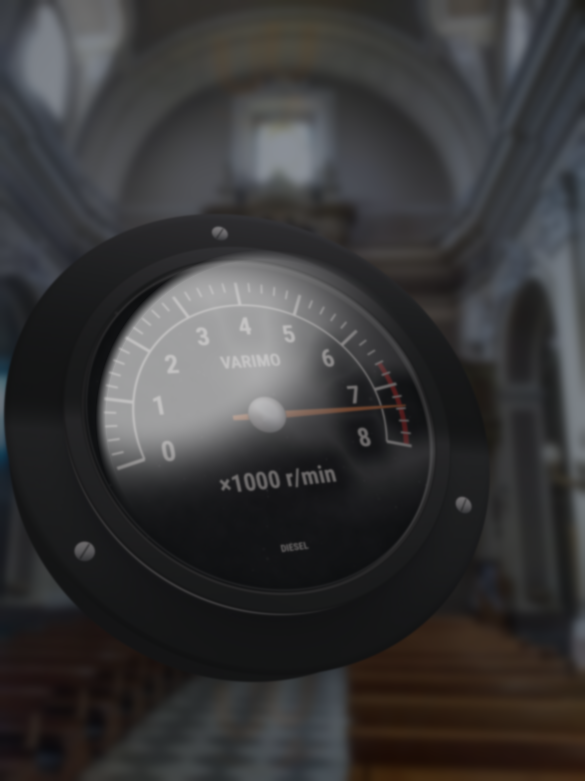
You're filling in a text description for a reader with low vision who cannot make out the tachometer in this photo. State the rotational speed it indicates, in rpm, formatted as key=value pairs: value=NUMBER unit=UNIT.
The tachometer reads value=7400 unit=rpm
